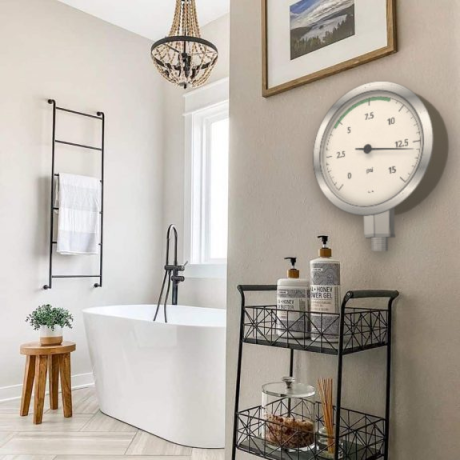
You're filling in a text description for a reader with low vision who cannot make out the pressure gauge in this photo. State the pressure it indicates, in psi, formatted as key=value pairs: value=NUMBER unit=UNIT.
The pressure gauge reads value=13 unit=psi
